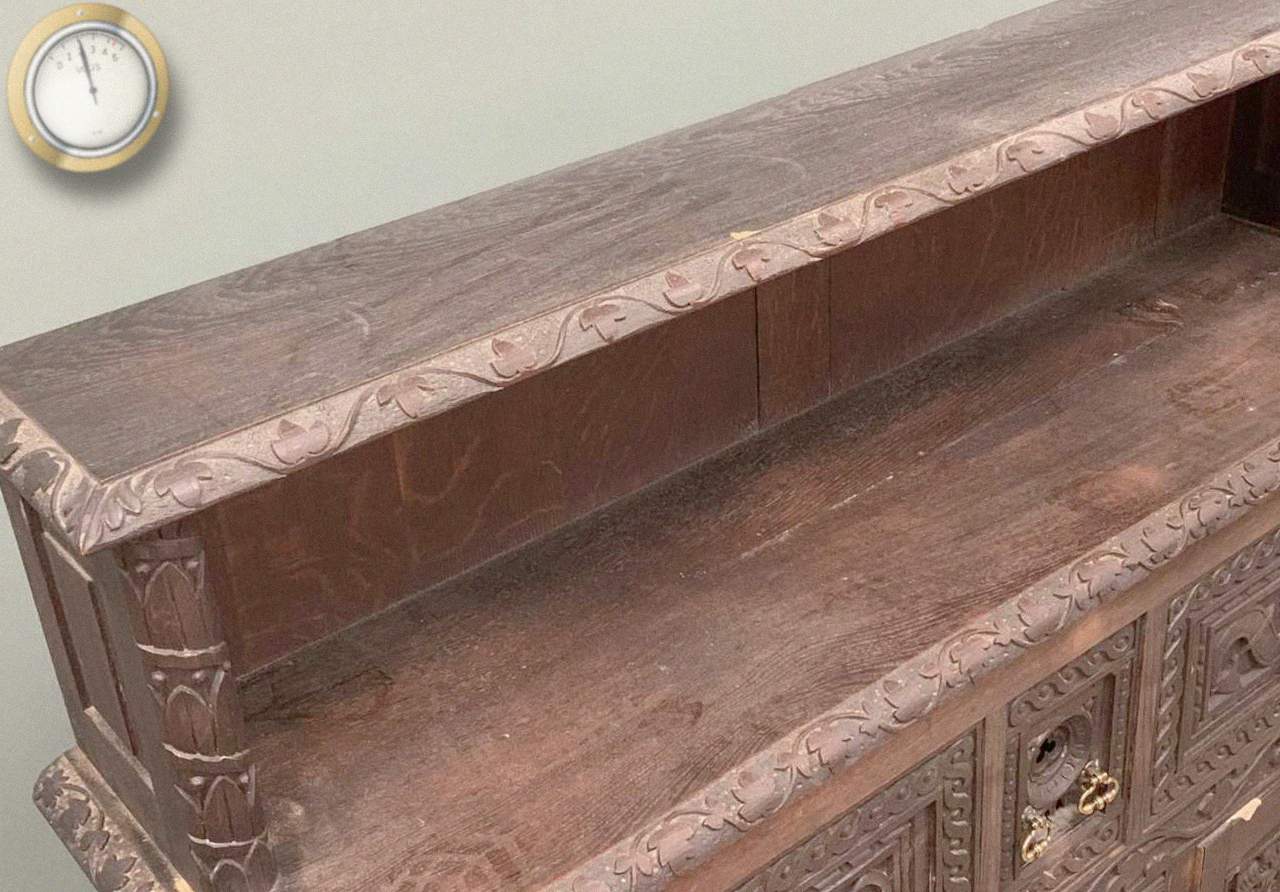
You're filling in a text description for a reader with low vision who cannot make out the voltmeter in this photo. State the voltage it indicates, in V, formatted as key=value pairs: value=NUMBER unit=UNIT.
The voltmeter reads value=2 unit=V
